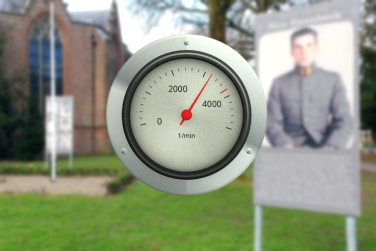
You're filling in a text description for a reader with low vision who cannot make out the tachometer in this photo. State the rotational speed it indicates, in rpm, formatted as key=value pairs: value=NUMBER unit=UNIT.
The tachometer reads value=3200 unit=rpm
